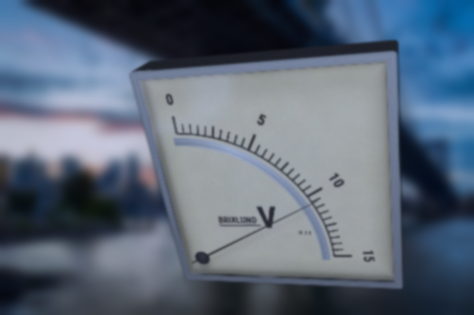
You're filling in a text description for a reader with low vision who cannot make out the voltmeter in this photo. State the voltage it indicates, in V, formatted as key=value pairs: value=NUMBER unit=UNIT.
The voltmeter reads value=10.5 unit=V
